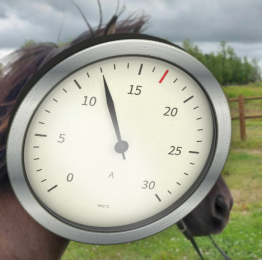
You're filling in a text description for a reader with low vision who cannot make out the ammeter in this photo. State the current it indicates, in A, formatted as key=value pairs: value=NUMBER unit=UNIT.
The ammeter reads value=12 unit=A
